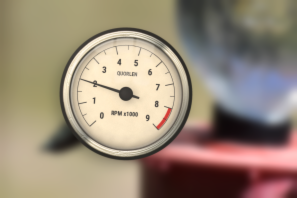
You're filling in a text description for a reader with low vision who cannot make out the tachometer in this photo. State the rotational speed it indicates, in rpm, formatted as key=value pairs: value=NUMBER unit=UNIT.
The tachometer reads value=2000 unit=rpm
